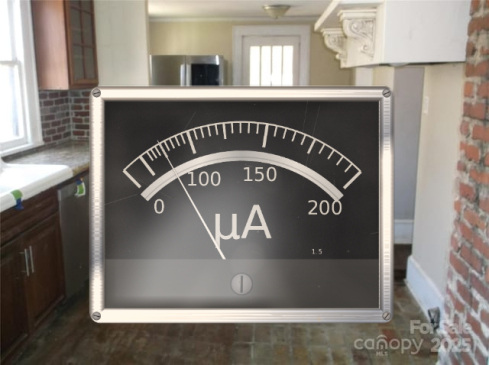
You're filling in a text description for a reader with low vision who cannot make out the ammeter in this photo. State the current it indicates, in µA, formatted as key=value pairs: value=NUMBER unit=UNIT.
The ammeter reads value=75 unit=µA
